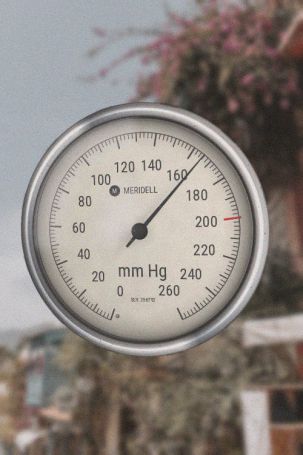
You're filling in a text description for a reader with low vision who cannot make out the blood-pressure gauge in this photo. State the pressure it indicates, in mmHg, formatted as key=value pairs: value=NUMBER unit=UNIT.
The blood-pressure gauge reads value=166 unit=mmHg
